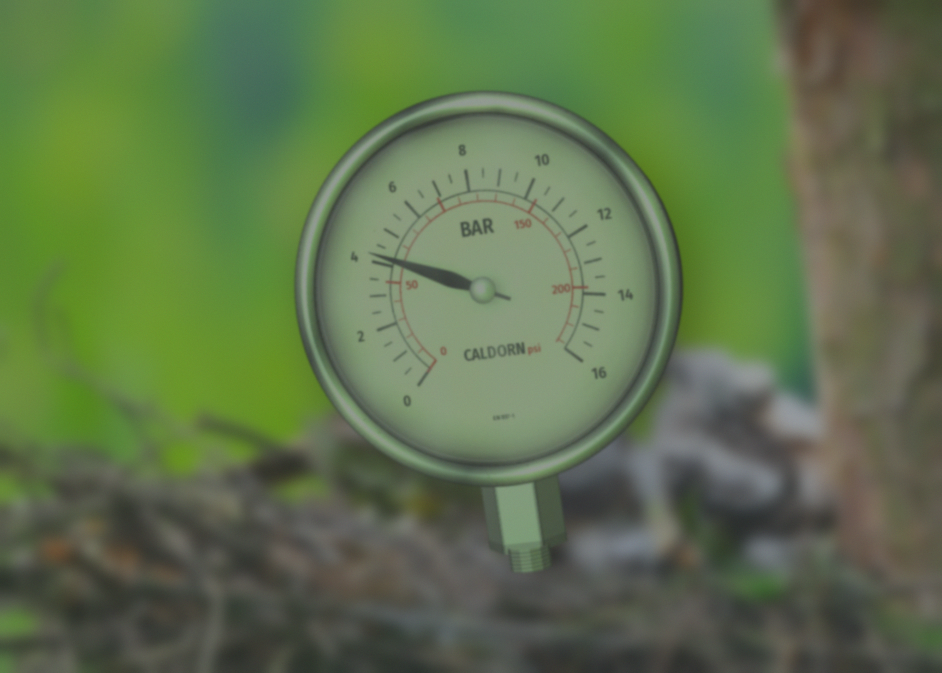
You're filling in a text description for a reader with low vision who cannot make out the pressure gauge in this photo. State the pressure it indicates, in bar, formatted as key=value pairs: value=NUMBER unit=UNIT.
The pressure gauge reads value=4.25 unit=bar
